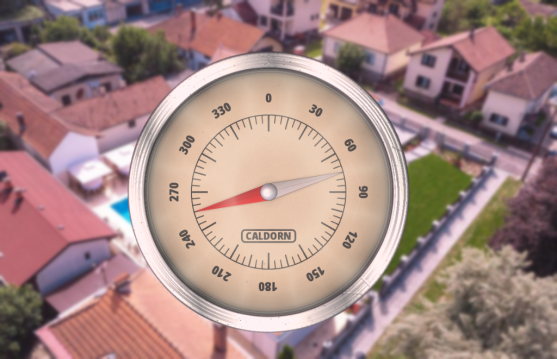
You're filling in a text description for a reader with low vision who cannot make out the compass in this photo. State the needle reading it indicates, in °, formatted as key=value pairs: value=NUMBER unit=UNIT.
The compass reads value=255 unit=°
